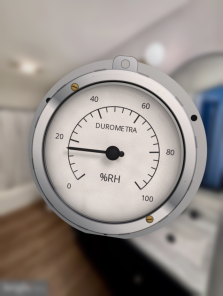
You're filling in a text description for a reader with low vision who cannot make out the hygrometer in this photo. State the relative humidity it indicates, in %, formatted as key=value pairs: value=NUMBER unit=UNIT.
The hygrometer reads value=16 unit=%
